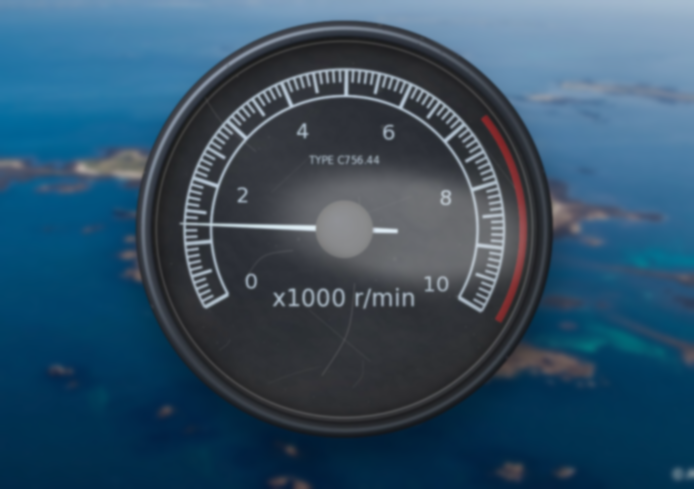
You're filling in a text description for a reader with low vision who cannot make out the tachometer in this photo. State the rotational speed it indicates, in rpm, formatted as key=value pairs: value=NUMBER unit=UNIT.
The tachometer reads value=1300 unit=rpm
